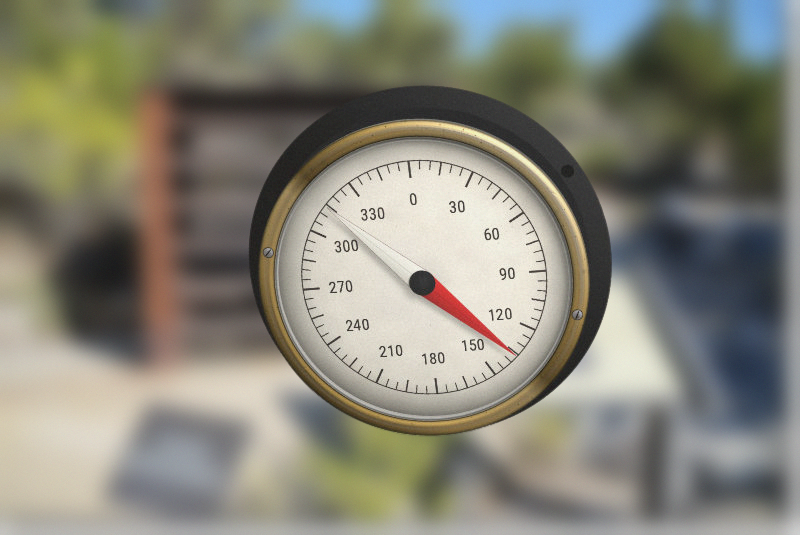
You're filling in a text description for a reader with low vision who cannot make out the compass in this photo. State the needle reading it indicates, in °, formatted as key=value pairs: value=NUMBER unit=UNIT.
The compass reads value=135 unit=°
